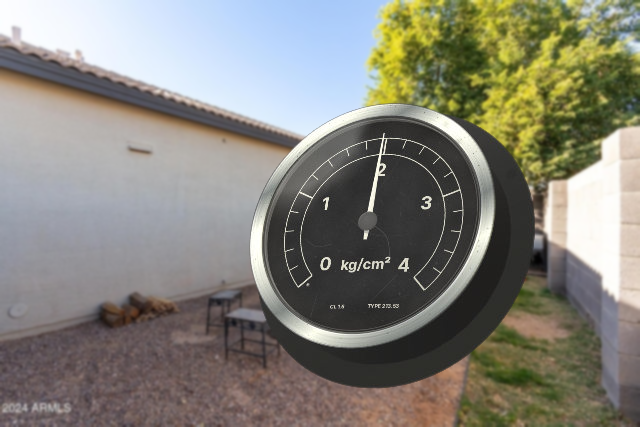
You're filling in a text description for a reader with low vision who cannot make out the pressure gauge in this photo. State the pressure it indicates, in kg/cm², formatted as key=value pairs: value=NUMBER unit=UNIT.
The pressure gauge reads value=2 unit=kg/cm²
